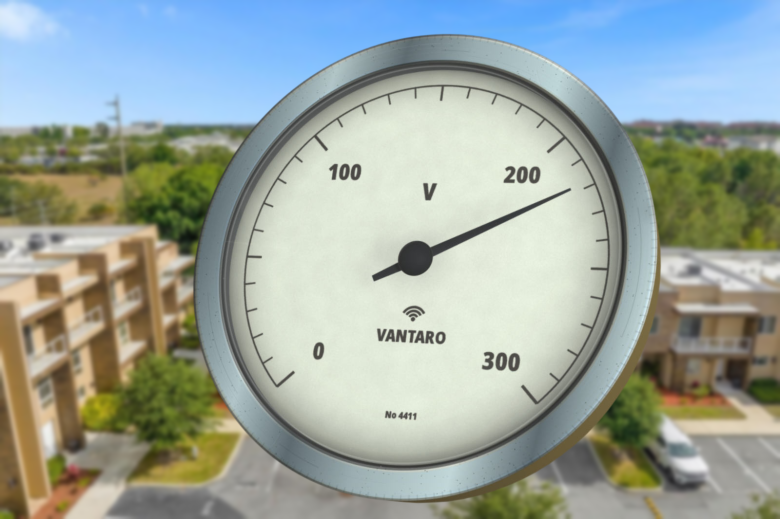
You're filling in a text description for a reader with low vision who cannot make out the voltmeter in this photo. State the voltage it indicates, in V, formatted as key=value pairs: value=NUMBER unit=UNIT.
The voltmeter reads value=220 unit=V
